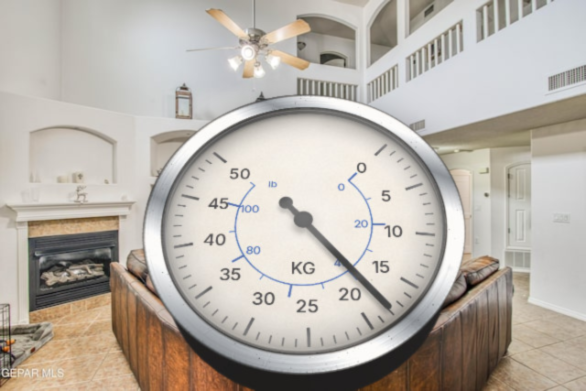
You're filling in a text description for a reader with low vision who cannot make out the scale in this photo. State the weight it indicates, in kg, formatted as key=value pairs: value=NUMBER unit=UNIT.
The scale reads value=18 unit=kg
